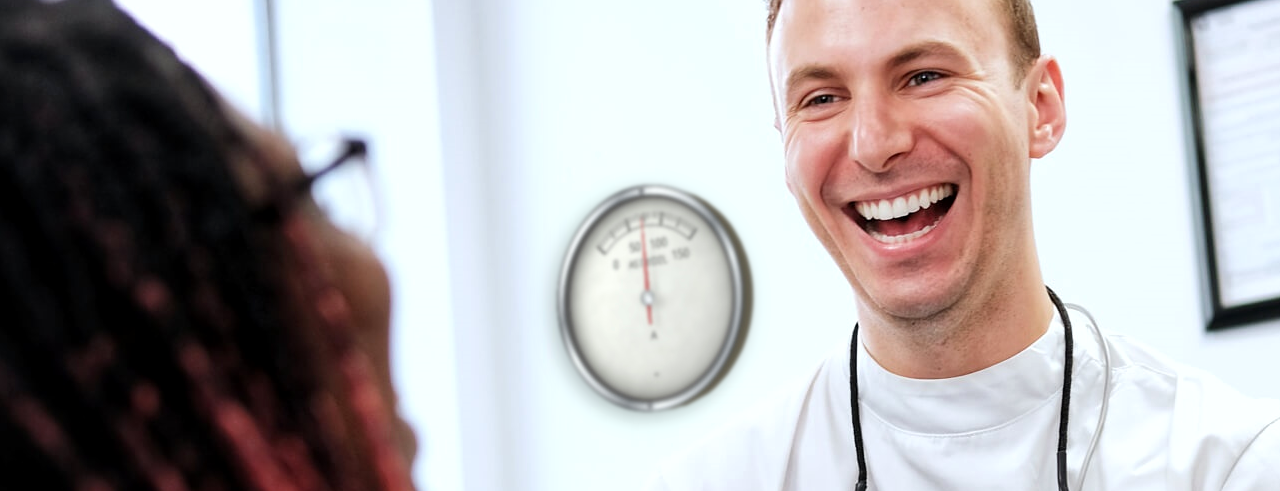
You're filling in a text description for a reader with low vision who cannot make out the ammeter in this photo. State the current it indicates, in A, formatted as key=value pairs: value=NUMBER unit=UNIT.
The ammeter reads value=75 unit=A
